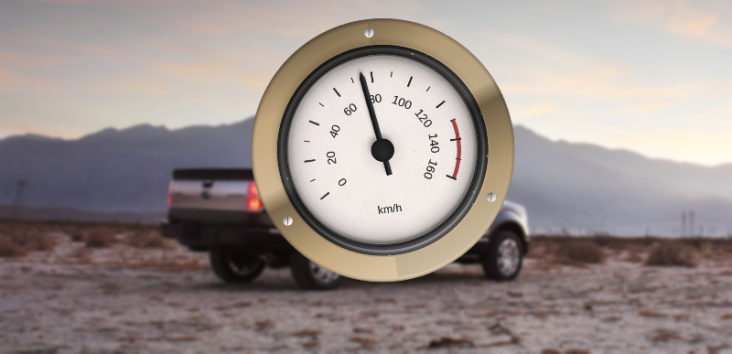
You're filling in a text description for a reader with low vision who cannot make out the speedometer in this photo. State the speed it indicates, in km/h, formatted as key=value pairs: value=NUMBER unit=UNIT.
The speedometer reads value=75 unit=km/h
